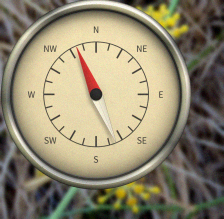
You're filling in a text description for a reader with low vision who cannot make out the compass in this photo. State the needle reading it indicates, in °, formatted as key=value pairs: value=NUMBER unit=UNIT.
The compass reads value=337.5 unit=°
